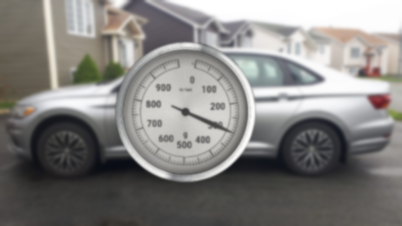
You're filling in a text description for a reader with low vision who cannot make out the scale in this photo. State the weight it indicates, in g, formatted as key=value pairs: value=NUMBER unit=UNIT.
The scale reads value=300 unit=g
